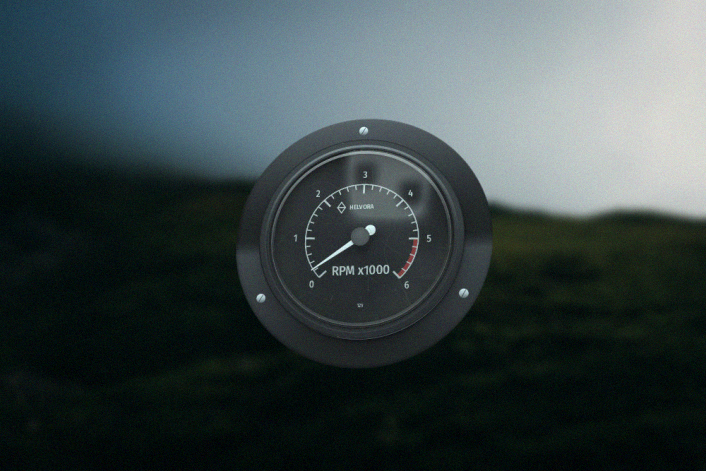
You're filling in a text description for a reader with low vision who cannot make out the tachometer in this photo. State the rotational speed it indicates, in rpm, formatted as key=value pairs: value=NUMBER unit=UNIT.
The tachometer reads value=200 unit=rpm
